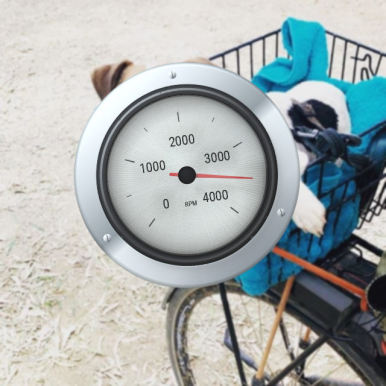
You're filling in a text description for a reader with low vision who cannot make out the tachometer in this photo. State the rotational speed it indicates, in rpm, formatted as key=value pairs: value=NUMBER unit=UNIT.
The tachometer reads value=3500 unit=rpm
